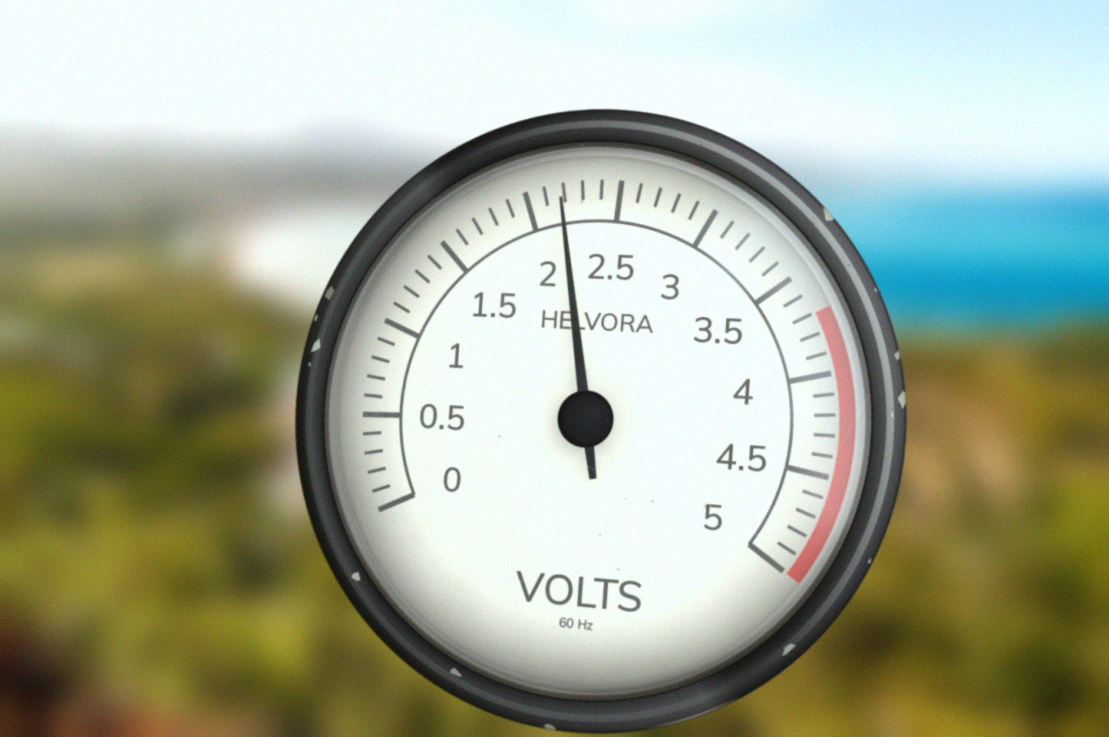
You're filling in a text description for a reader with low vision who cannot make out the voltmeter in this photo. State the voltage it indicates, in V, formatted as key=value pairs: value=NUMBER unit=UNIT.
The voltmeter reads value=2.2 unit=V
